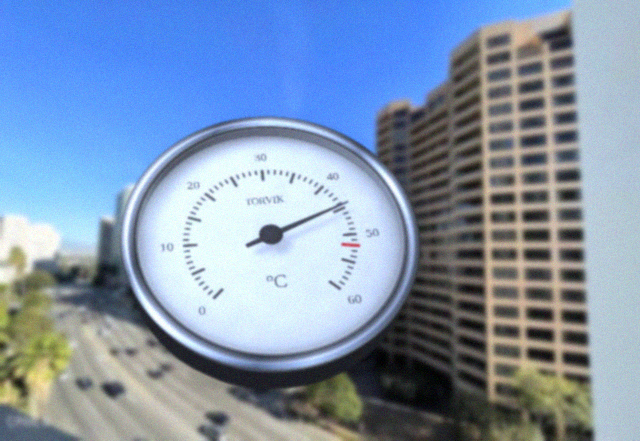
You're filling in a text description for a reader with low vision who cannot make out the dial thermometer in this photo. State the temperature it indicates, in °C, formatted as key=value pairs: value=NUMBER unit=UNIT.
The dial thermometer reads value=45 unit=°C
